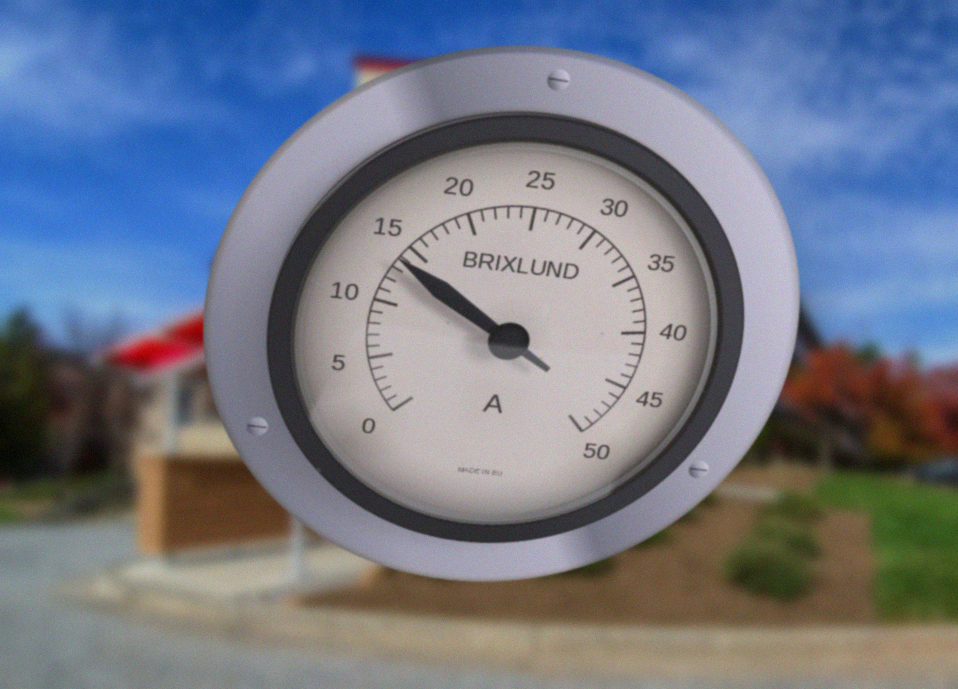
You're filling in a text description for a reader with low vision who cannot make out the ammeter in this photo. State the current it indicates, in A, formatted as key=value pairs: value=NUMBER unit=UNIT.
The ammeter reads value=14 unit=A
